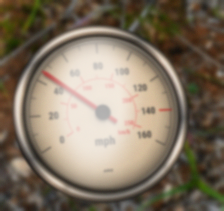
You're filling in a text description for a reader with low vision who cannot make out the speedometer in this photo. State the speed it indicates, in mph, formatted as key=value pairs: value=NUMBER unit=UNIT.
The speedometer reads value=45 unit=mph
